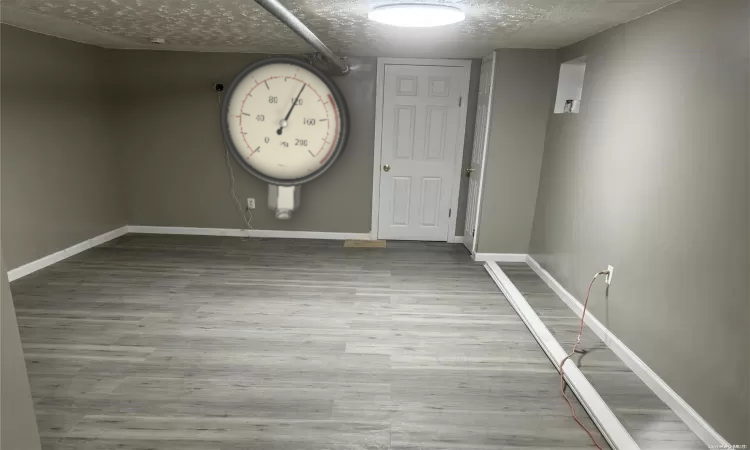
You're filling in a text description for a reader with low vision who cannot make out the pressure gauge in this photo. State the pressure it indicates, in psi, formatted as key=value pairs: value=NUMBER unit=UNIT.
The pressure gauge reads value=120 unit=psi
